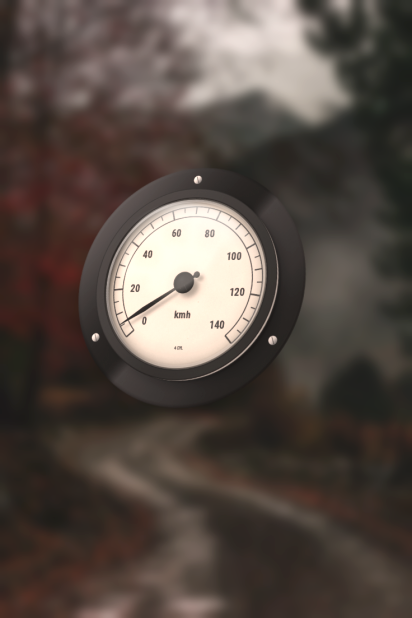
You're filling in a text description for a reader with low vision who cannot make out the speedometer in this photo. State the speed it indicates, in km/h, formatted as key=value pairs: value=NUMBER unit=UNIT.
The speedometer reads value=5 unit=km/h
